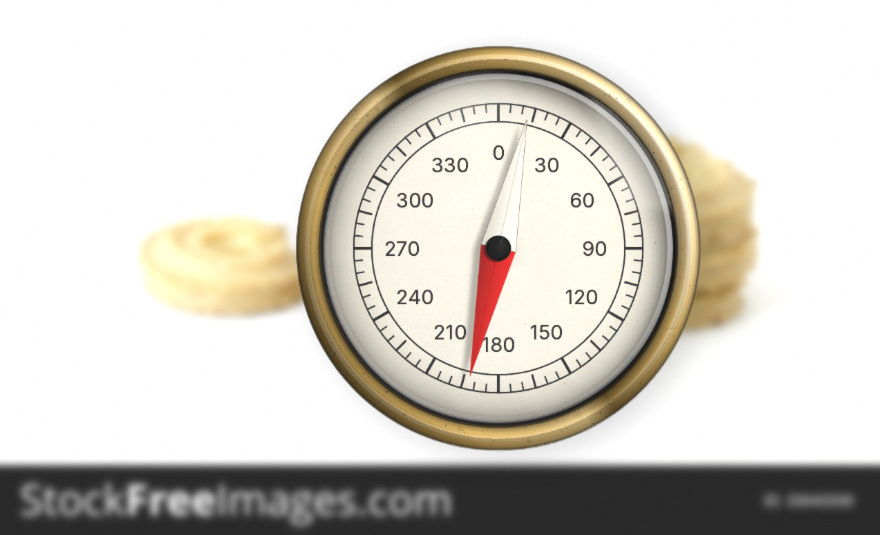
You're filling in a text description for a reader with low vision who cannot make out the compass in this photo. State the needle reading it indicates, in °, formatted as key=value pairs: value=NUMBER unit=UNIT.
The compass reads value=192.5 unit=°
